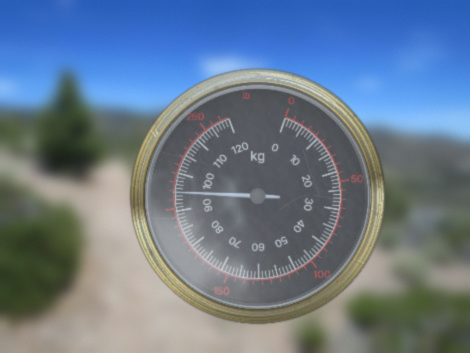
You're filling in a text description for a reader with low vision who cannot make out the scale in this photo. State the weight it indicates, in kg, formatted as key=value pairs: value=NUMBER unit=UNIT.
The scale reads value=95 unit=kg
